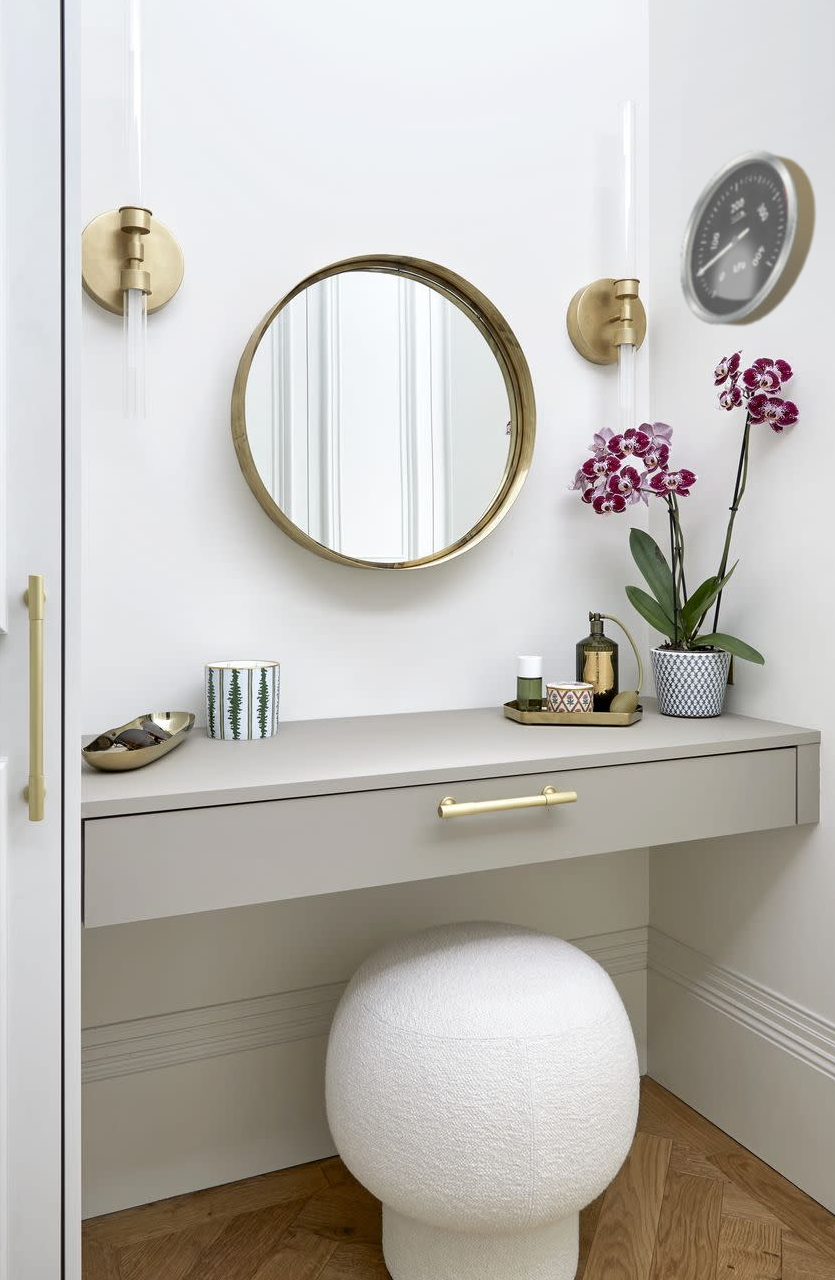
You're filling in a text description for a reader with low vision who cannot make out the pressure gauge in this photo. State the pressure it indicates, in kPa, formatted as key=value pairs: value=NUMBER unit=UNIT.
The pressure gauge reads value=50 unit=kPa
